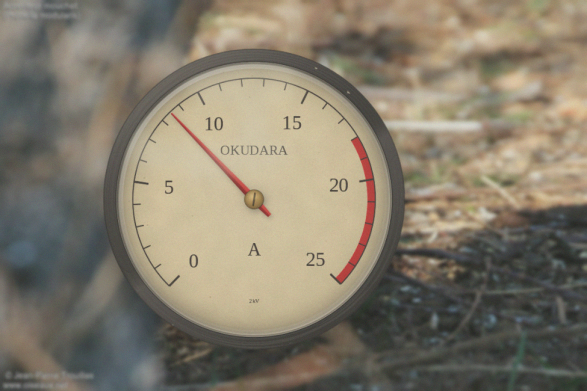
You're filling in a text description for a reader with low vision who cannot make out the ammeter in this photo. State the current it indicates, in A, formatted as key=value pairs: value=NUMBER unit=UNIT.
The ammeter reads value=8.5 unit=A
